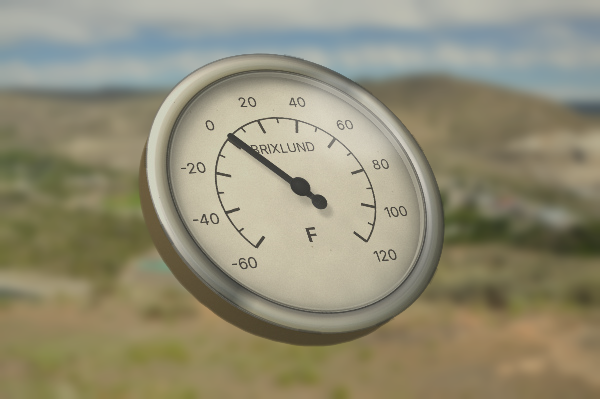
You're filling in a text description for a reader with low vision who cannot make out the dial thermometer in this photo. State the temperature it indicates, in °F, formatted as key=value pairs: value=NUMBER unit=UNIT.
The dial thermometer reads value=0 unit=°F
